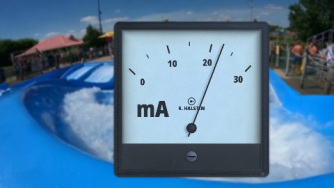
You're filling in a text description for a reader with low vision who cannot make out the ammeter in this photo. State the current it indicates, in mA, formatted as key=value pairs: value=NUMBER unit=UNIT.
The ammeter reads value=22.5 unit=mA
